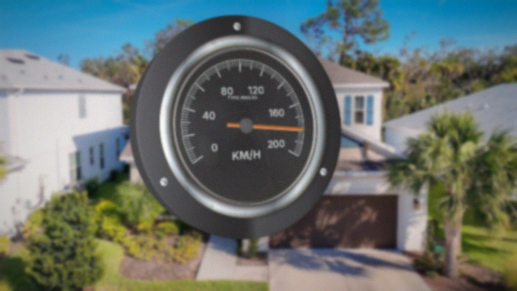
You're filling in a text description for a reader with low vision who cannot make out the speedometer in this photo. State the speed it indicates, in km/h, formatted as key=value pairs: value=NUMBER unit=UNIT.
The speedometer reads value=180 unit=km/h
